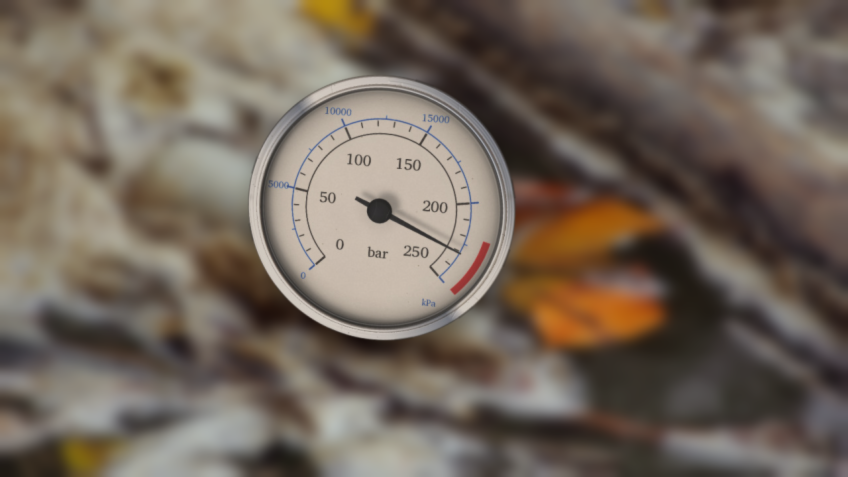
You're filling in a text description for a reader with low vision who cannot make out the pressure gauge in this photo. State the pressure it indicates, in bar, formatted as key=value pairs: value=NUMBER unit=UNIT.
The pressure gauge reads value=230 unit=bar
